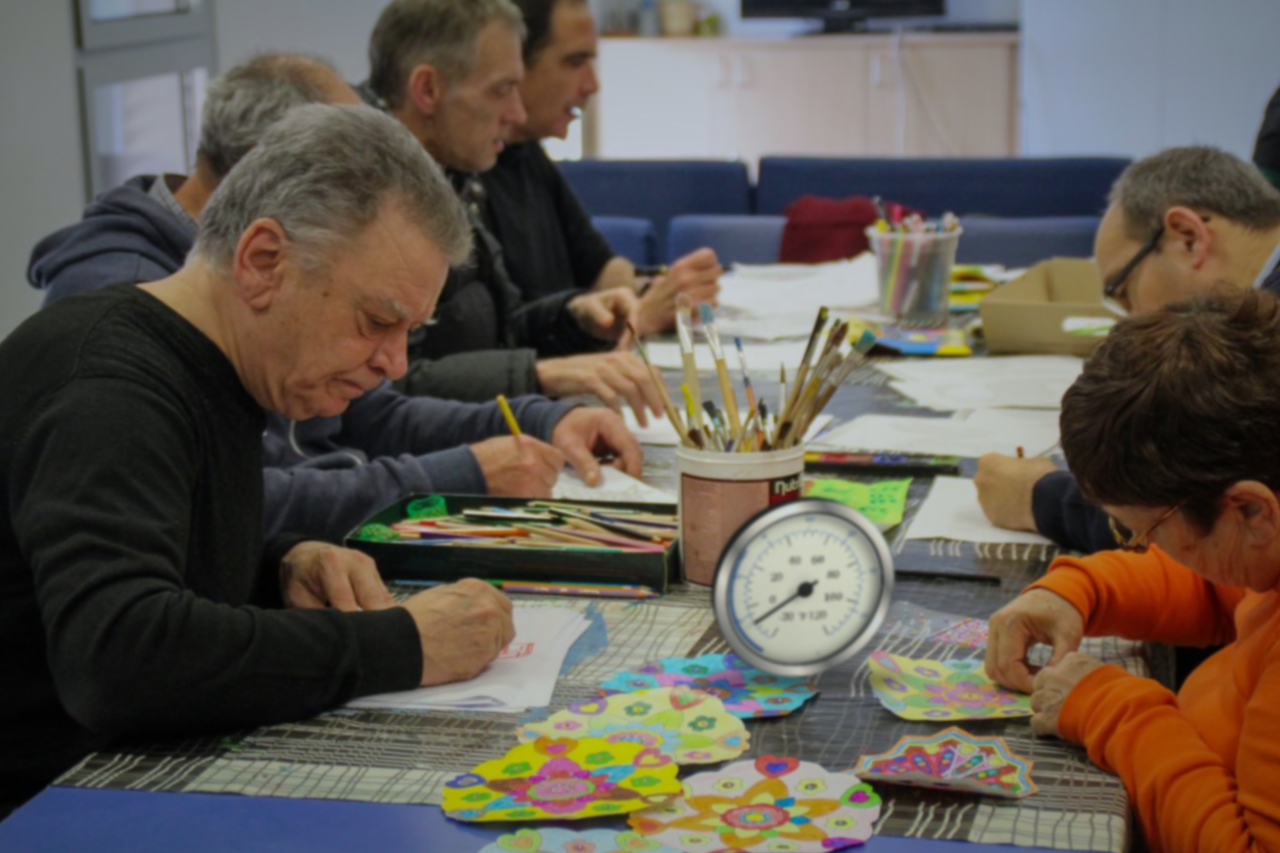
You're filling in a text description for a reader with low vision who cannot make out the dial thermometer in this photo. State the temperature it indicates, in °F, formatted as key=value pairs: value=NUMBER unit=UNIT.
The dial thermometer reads value=-8 unit=°F
